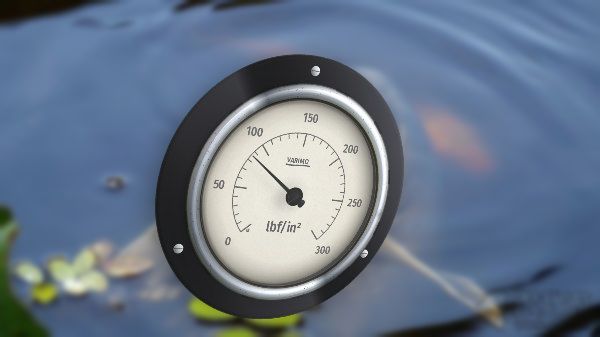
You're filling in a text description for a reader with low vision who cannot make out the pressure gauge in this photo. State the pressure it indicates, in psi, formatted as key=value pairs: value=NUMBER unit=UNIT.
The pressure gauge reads value=85 unit=psi
